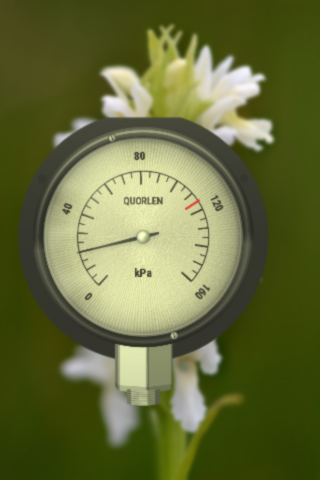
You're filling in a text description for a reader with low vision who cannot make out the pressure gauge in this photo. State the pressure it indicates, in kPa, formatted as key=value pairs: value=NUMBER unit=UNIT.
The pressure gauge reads value=20 unit=kPa
